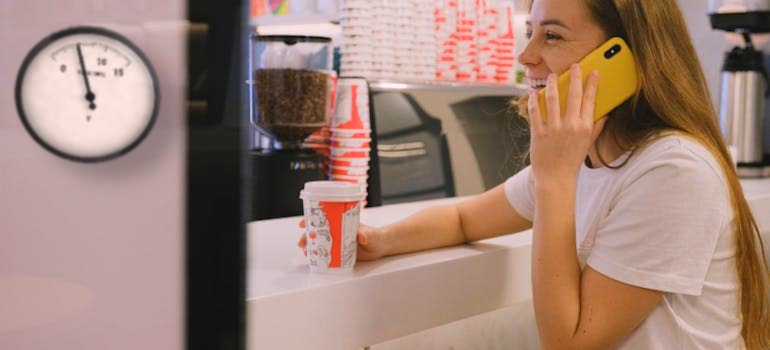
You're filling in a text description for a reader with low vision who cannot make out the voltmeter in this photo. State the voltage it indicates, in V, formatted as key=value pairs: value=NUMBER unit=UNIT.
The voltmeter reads value=5 unit=V
